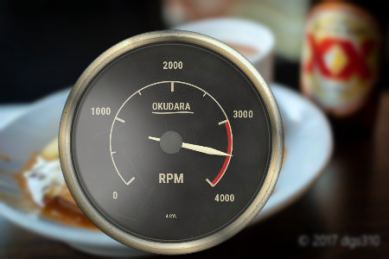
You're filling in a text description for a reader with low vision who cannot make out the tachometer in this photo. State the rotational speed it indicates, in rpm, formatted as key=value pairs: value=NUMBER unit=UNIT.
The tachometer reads value=3500 unit=rpm
